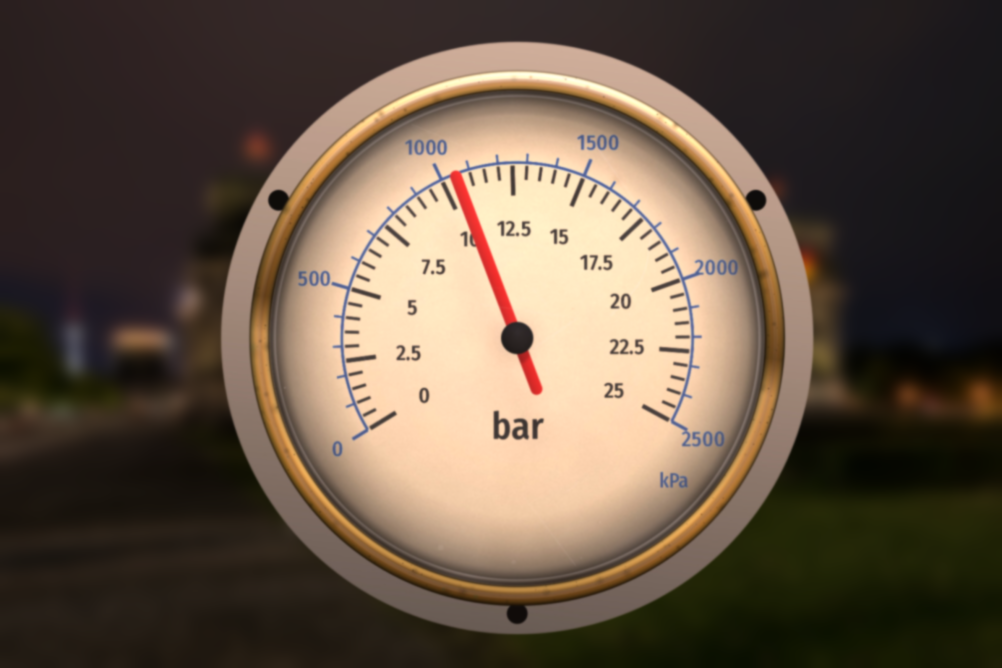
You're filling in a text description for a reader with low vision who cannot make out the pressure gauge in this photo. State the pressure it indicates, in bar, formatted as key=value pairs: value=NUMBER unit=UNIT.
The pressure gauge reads value=10.5 unit=bar
